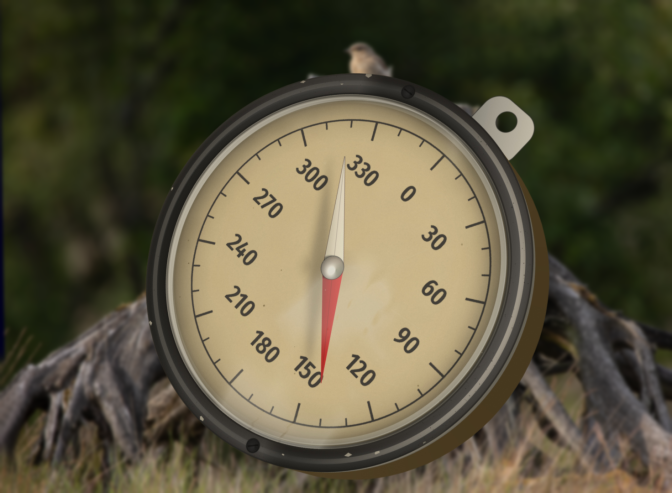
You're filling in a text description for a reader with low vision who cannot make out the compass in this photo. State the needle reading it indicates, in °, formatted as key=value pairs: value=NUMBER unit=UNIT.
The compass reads value=140 unit=°
